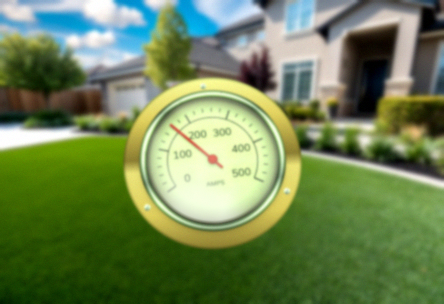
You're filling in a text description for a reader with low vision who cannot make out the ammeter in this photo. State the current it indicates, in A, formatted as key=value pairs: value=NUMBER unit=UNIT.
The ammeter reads value=160 unit=A
